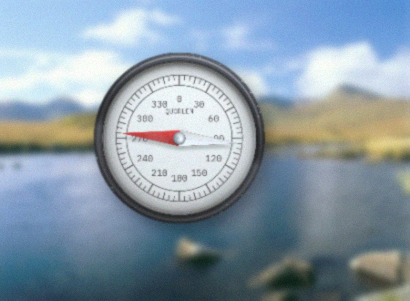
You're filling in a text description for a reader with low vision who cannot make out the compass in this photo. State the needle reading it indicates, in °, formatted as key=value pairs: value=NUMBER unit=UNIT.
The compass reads value=275 unit=°
